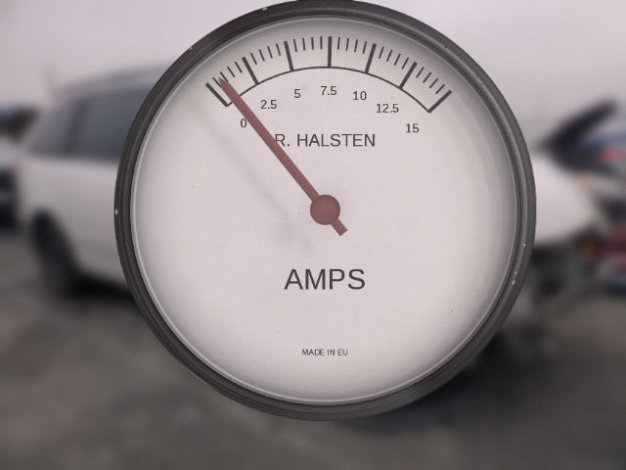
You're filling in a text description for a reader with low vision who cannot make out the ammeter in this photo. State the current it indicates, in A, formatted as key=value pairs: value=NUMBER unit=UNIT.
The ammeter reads value=0.75 unit=A
